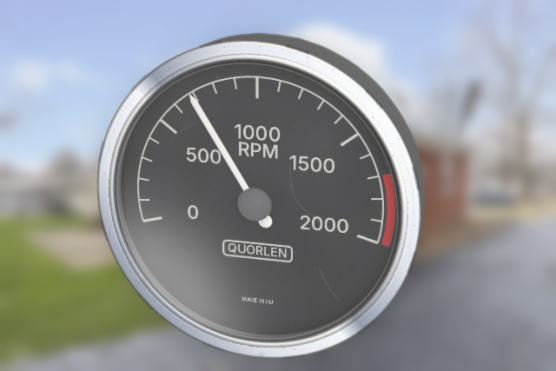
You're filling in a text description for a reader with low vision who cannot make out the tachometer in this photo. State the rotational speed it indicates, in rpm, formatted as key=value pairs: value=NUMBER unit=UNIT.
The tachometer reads value=700 unit=rpm
